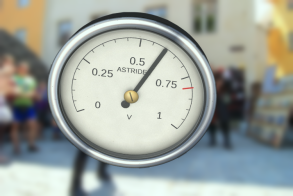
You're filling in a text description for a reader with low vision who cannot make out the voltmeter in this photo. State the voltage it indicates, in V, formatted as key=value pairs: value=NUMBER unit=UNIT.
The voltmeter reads value=0.6 unit=V
